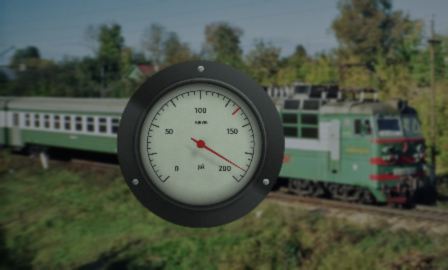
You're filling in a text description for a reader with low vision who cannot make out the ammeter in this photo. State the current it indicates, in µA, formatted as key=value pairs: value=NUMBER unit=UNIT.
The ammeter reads value=190 unit=µA
